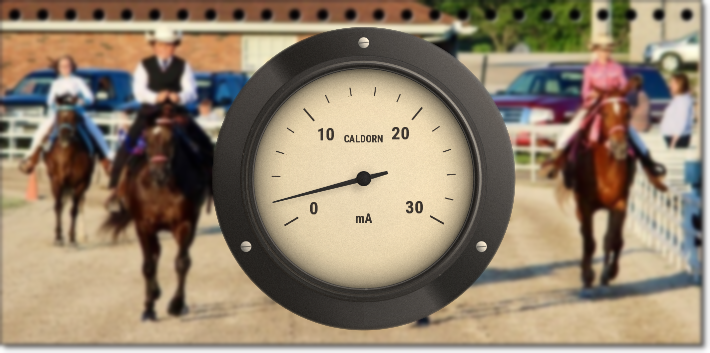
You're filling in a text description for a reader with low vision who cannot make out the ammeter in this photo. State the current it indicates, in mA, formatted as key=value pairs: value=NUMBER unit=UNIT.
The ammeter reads value=2 unit=mA
